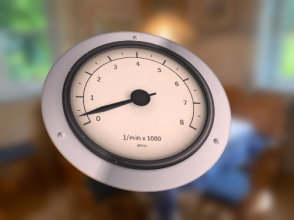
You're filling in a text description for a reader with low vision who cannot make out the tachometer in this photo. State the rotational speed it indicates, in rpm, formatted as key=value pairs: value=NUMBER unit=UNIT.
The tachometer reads value=250 unit=rpm
